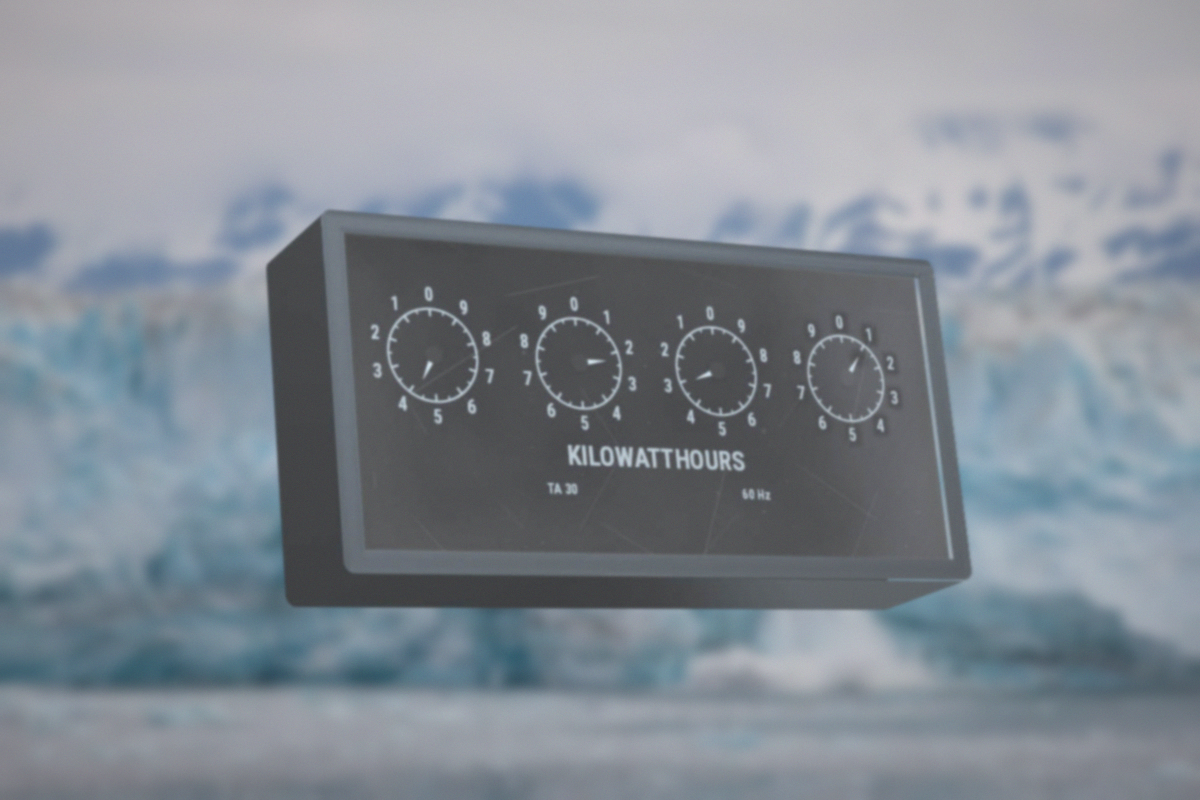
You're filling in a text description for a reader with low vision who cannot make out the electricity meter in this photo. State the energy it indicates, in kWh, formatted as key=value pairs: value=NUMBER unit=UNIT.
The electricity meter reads value=4231 unit=kWh
